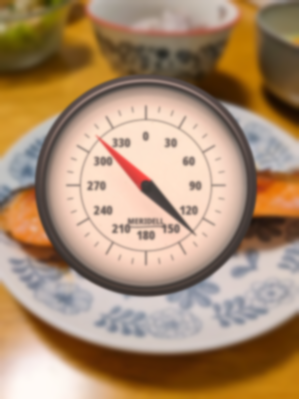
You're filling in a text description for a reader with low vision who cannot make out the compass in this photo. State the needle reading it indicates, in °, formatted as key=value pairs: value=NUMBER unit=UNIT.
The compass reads value=315 unit=°
